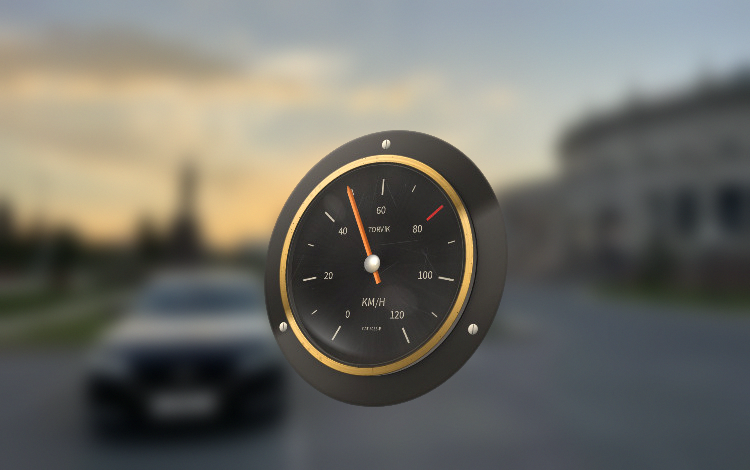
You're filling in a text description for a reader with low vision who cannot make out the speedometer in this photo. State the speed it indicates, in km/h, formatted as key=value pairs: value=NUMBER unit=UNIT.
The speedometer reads value=50 unit=km/h
